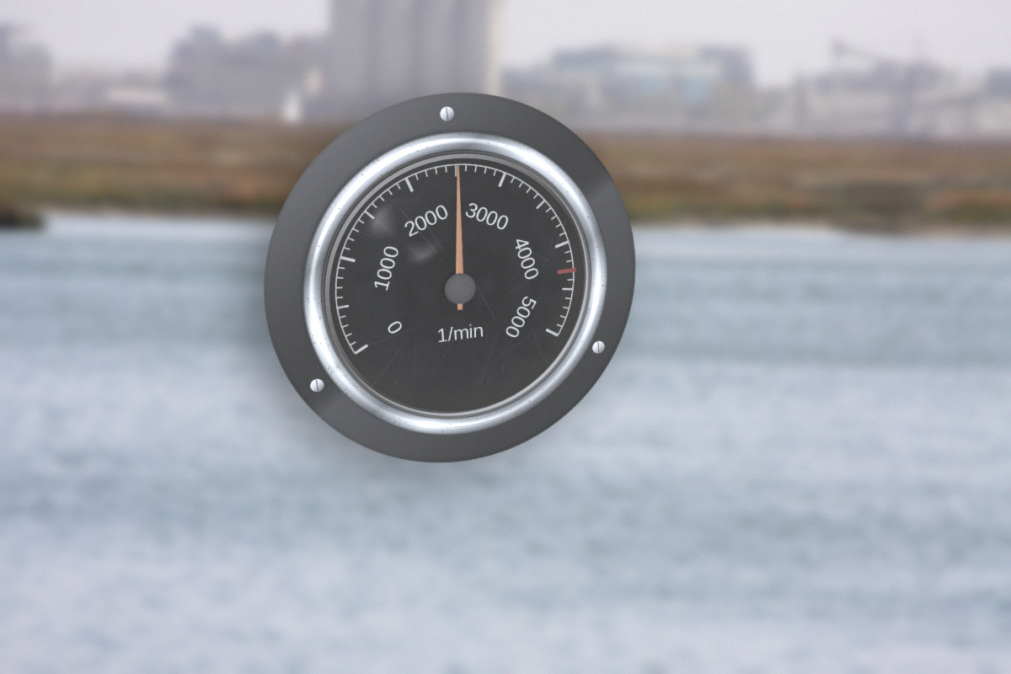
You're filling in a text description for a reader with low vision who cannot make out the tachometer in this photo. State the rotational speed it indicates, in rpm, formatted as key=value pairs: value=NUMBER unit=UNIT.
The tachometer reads value=2500 unit=rpm
